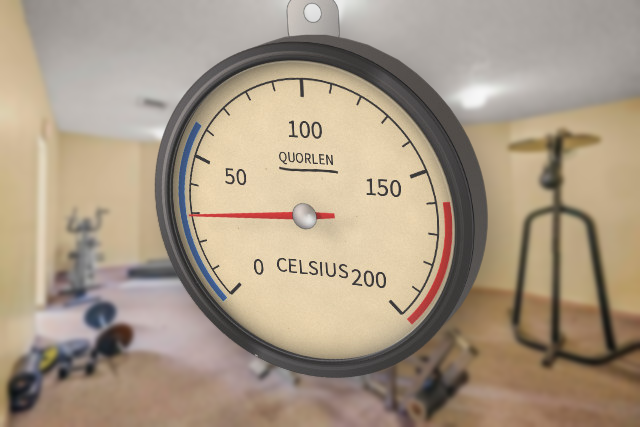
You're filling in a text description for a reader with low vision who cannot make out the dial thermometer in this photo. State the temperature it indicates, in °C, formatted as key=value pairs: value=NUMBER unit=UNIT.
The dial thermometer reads value=30 unit=°C
